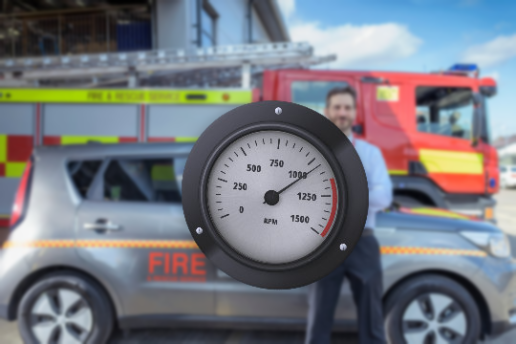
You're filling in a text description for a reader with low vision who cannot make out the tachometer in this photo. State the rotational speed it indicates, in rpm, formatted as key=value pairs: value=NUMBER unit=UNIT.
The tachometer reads value=1050 unit=rpm
